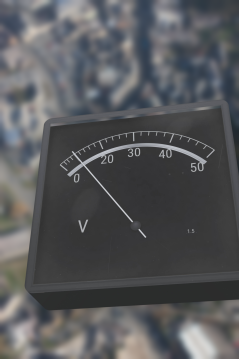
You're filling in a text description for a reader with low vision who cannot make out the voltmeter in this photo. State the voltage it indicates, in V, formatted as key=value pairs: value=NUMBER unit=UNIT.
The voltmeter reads value=10 unit=V
